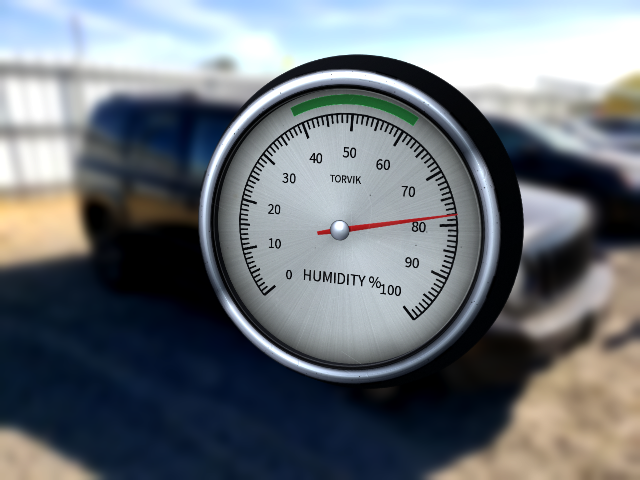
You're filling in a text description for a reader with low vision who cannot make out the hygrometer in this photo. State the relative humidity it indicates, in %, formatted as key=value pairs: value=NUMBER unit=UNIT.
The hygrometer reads value=78 unit=%
